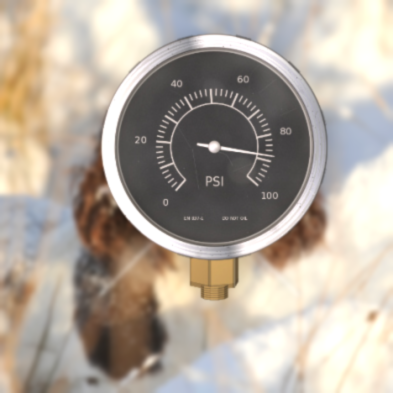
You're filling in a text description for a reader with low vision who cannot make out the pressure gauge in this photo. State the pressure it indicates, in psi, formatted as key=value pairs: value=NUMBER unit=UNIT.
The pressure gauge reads value=88 unit=psi
